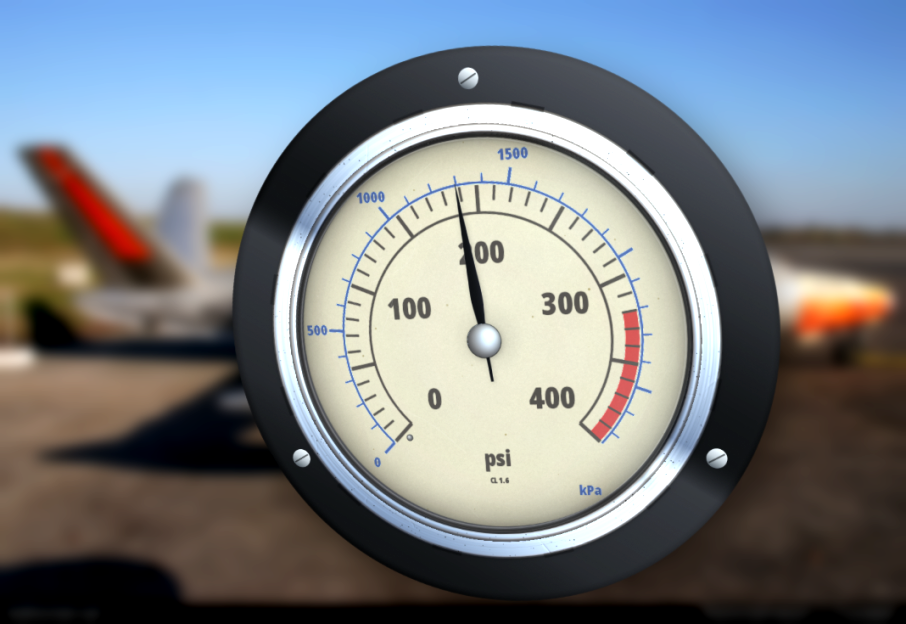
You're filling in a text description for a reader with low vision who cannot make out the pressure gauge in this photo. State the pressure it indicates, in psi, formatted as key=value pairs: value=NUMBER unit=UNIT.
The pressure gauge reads value=190 unit=psi
